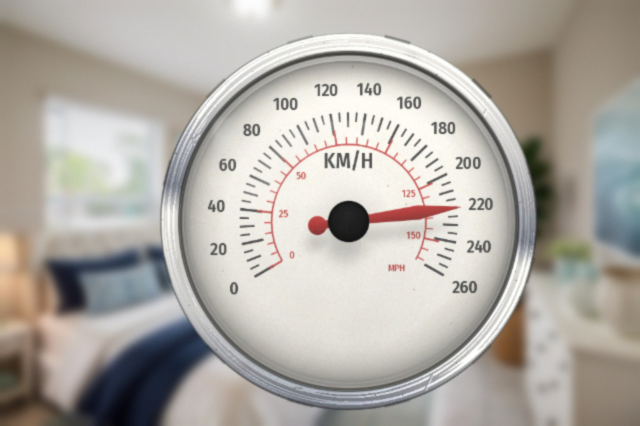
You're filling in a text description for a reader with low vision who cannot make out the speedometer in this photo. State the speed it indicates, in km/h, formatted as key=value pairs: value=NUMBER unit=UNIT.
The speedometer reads value=220 unit=km/h
